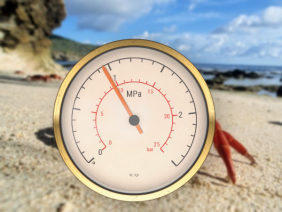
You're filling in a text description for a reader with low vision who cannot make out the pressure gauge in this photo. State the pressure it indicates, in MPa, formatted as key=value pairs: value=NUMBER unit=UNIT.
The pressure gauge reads value=0.95 unit=MPa
